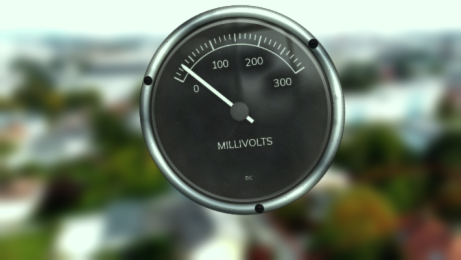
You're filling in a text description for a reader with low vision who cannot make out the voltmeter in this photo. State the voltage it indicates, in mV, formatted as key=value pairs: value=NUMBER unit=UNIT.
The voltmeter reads value=30 unit=mV
